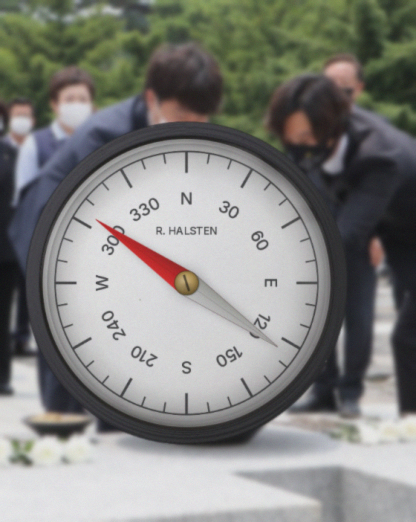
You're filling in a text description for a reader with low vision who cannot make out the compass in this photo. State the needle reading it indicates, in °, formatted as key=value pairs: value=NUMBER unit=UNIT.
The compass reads value=305 unit=°
